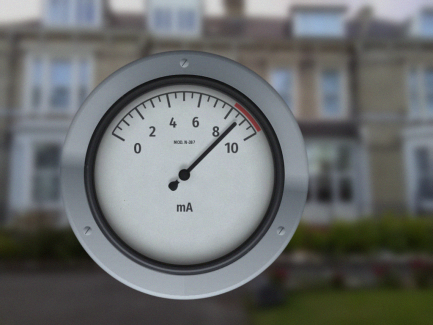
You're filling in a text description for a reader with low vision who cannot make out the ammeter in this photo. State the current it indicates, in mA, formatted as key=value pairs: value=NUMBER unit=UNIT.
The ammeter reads value=8.75 unit=mA
